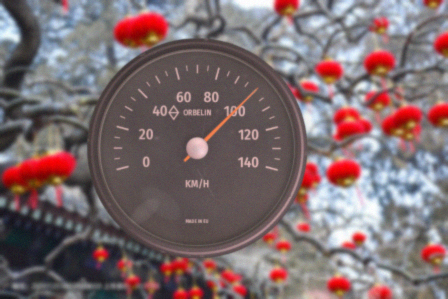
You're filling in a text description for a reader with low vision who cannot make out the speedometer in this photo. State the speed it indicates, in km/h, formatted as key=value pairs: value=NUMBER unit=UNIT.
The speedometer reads value=100 unit=km/h
